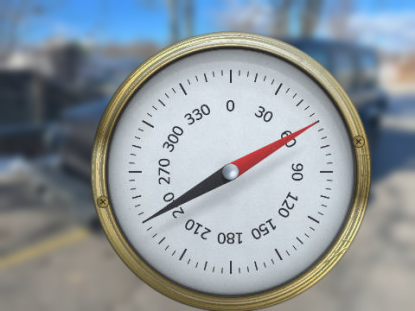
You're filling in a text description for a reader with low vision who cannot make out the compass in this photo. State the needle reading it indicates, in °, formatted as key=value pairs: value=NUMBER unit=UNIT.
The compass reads value=60 unit=°
